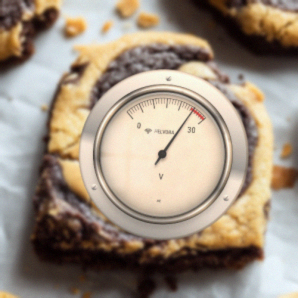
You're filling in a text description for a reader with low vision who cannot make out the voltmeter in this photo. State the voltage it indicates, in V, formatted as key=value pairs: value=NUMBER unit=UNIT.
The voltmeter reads value=25 unit=V
